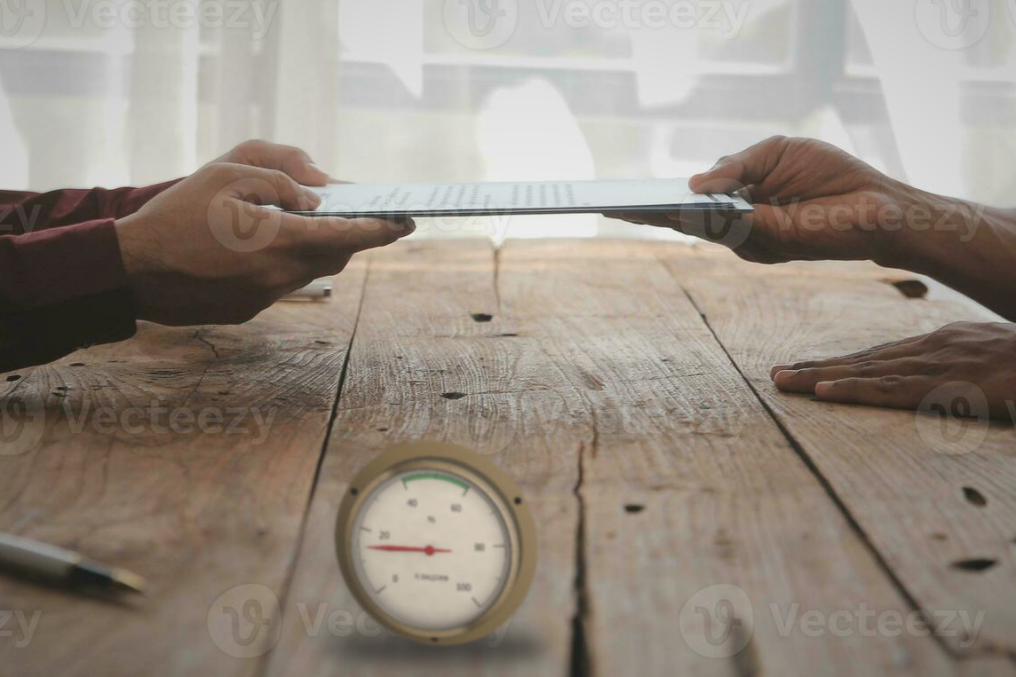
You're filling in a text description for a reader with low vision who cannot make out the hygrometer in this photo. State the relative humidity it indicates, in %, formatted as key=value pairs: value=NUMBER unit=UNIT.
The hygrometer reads value=15 unit=%
